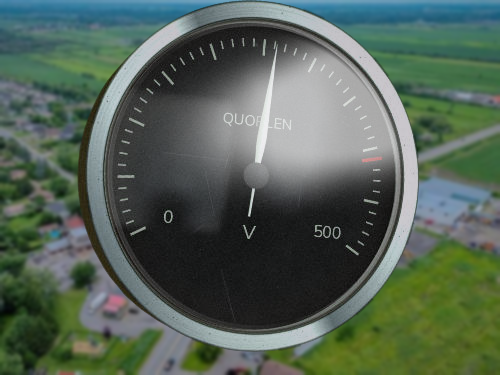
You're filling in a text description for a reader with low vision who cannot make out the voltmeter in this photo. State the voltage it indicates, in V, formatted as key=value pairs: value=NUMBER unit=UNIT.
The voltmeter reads value=260 unit=V
